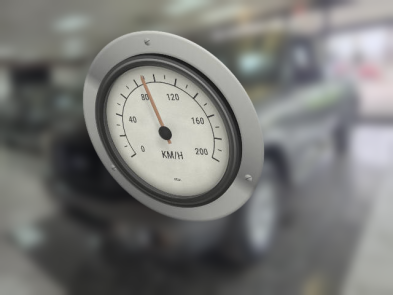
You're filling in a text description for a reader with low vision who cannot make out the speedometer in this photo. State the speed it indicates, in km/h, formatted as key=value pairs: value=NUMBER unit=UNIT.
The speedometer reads value=90 unit=km/h
